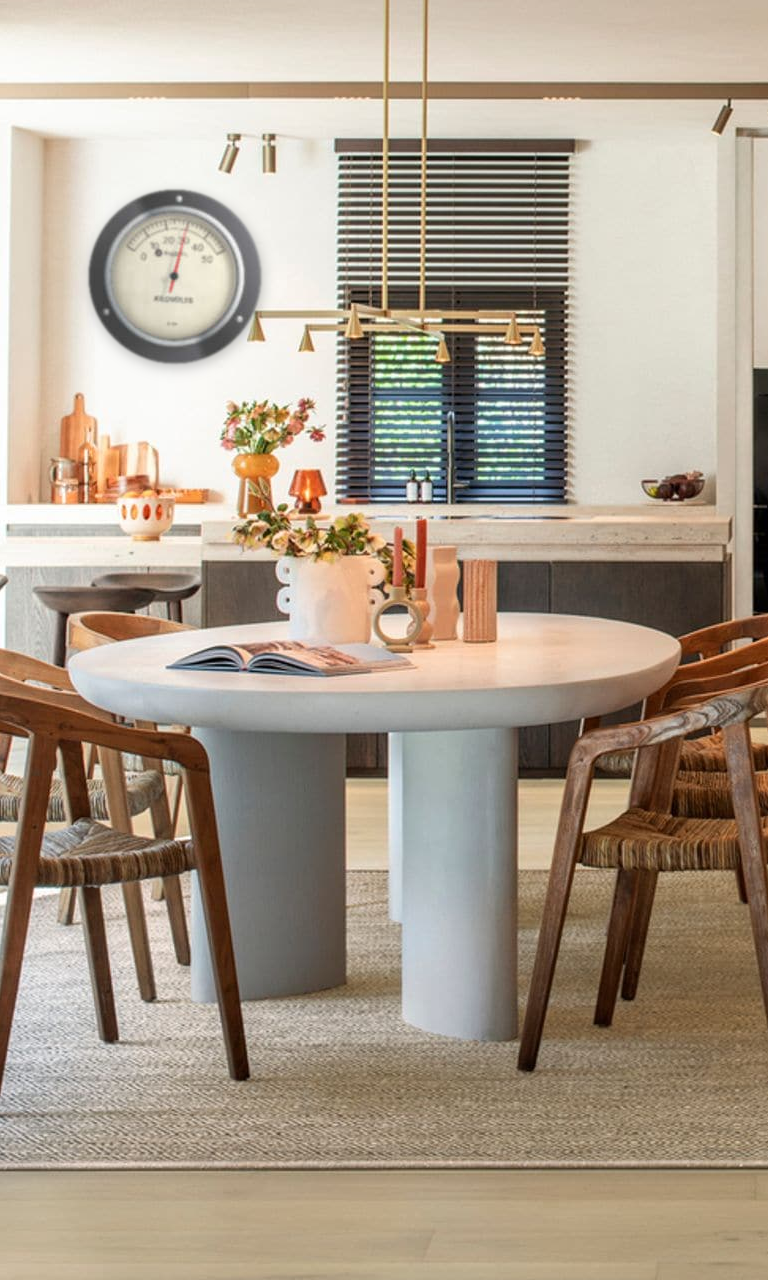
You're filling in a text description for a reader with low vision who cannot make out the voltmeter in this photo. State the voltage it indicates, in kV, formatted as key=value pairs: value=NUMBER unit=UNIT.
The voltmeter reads value=30 unit=kV
